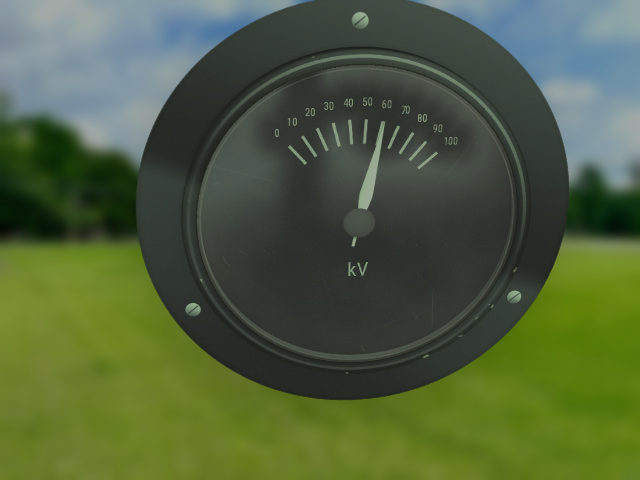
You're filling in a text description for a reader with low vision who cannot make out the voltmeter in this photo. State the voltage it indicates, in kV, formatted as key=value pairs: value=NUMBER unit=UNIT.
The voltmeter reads value=60 unit=kV
